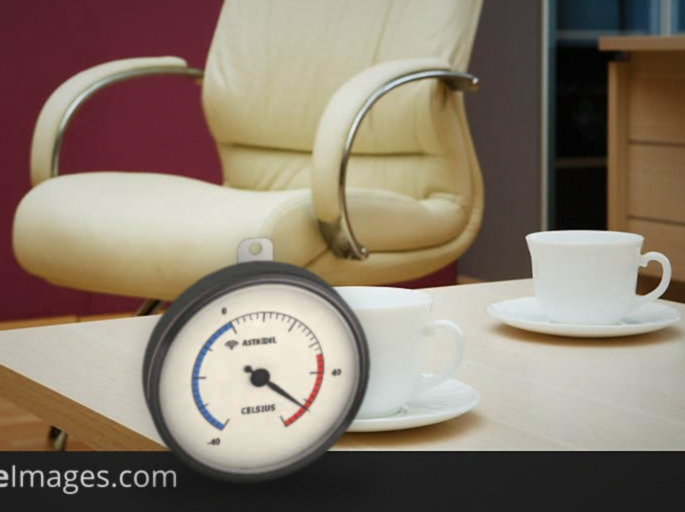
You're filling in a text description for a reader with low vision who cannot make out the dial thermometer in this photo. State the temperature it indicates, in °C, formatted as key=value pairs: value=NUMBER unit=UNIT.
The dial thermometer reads value=52 unit=°C
